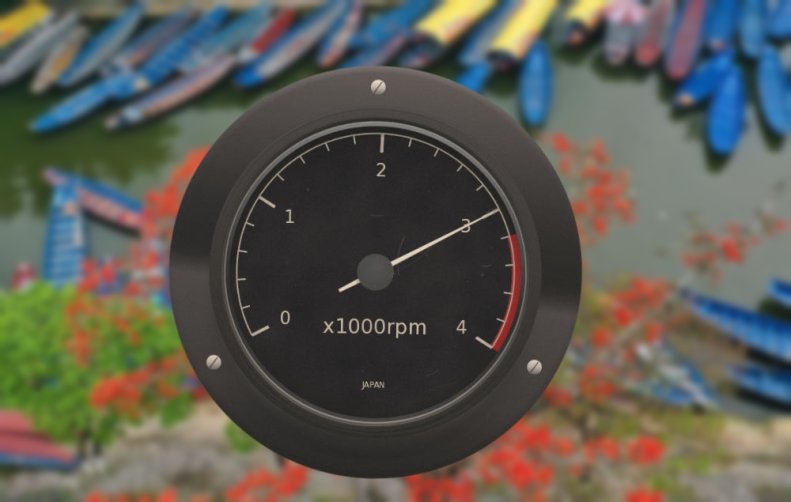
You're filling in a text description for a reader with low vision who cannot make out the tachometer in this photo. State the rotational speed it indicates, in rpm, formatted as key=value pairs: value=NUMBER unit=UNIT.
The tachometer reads value=3000 unit=rpm
